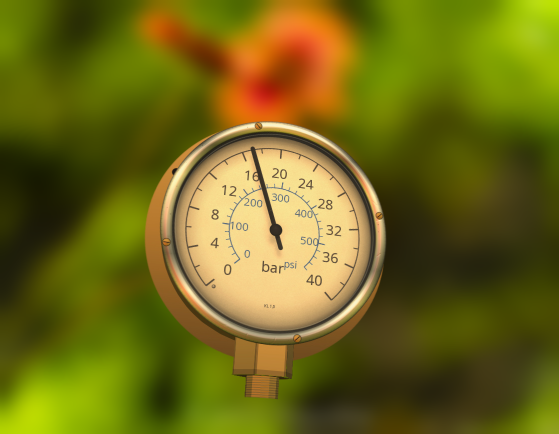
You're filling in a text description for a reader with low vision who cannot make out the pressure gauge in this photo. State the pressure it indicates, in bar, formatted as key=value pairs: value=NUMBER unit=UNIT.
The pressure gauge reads value=17 unit=bar
